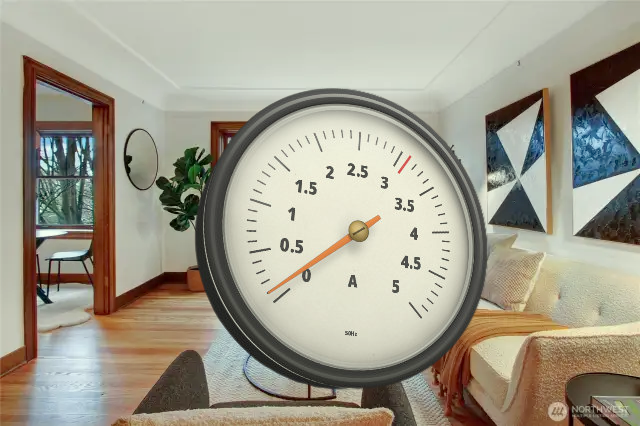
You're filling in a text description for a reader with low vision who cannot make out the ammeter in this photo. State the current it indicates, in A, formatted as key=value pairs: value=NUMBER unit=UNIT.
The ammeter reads value=0.1 unit=A
